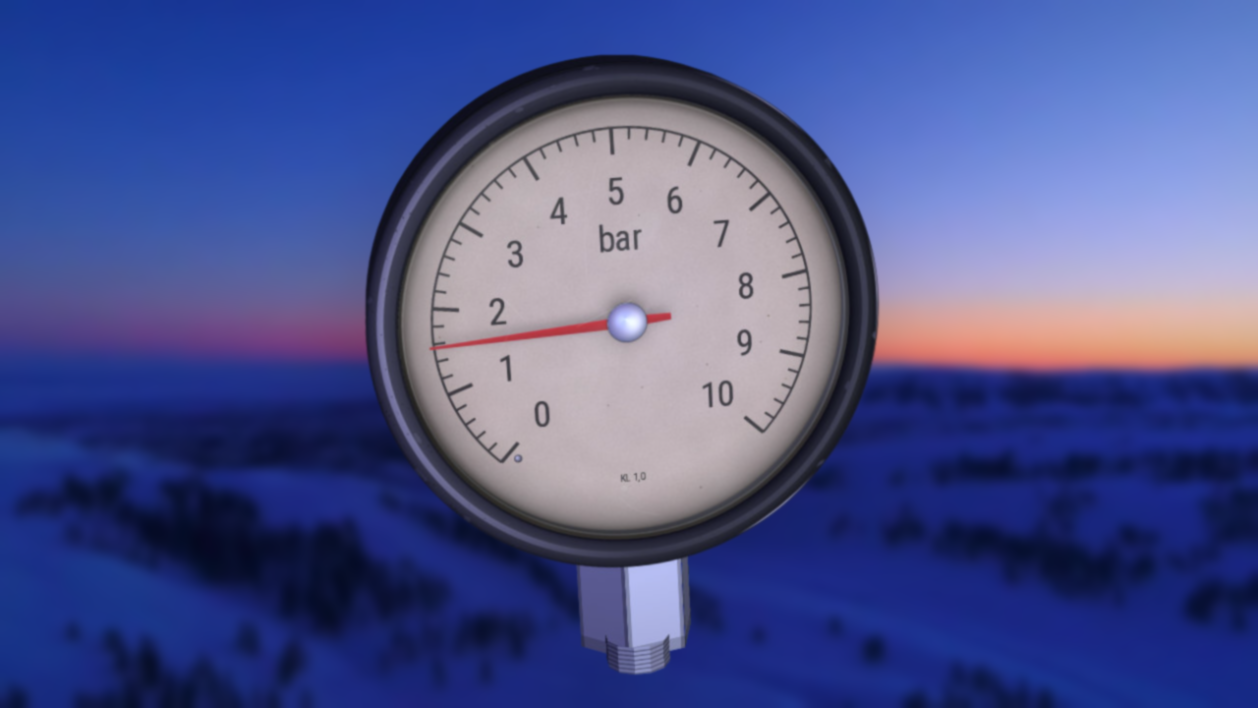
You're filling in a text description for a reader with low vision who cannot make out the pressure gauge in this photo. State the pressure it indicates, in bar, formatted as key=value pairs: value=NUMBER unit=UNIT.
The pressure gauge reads value=1.6 unit=bar
